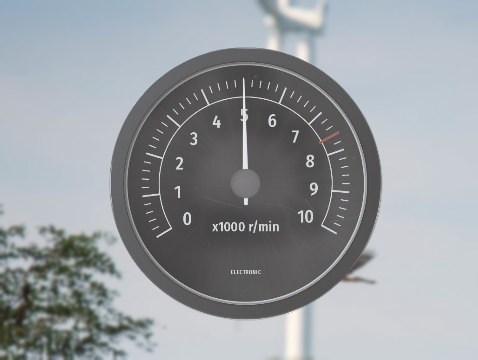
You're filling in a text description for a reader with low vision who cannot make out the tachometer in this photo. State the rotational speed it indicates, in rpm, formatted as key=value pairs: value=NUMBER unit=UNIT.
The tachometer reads value=5000 unit=rpm
